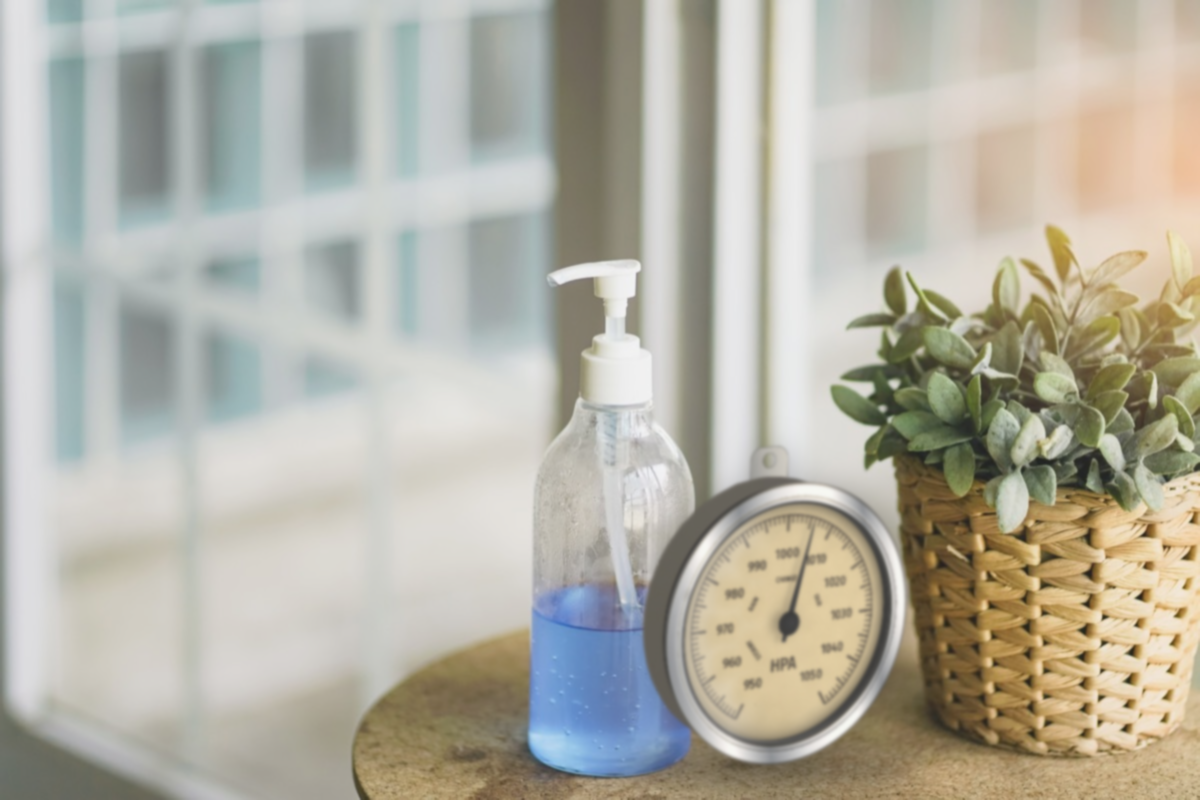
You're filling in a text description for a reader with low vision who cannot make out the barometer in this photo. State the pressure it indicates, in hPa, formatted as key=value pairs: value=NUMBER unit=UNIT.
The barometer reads value=1005 unit=hPa
